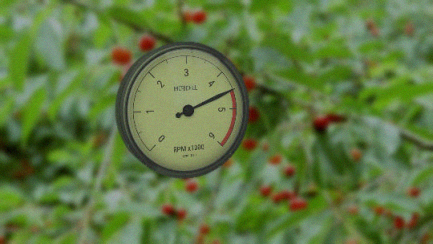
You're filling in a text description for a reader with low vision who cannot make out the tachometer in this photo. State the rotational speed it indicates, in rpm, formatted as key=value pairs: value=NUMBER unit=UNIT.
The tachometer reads value=4500 unit=rpm
